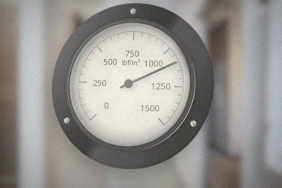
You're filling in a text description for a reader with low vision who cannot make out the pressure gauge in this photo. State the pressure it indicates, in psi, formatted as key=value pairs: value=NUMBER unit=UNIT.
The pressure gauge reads value=1100 unit=psi
